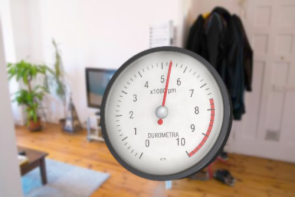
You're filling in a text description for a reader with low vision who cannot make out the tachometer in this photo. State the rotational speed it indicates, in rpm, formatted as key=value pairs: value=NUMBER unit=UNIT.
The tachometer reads value=5400 unit=rpm
